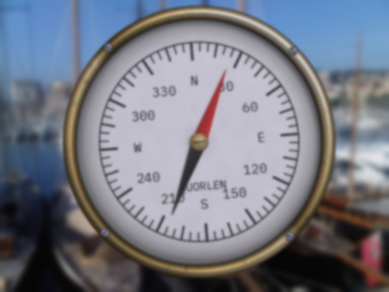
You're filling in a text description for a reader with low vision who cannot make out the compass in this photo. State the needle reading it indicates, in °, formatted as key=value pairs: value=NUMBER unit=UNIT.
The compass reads value=25 unit=°
